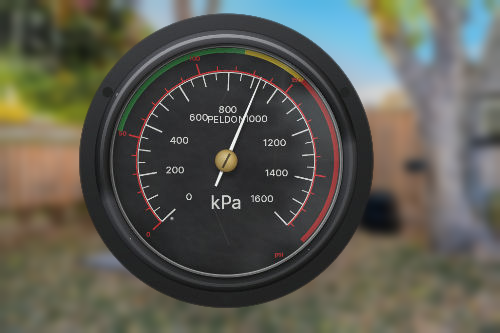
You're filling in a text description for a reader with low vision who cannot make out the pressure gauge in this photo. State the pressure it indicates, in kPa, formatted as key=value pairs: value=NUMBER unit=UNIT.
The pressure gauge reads value=925 unit=kPa
